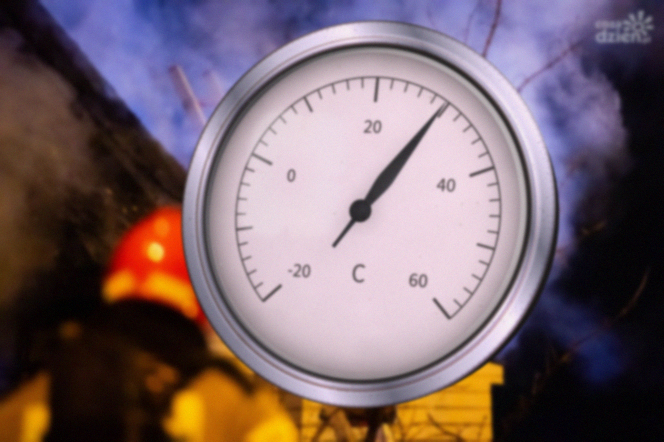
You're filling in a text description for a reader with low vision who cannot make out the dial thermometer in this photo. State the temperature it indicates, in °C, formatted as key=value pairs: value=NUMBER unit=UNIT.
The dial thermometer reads value=30 unit=°C
